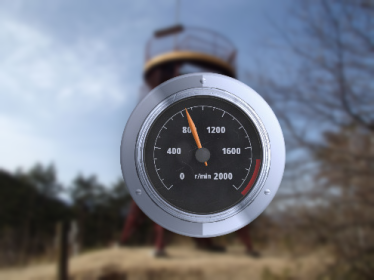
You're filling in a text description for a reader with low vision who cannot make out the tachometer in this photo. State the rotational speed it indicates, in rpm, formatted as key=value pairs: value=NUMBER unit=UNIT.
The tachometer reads value=850 unit=rpm
